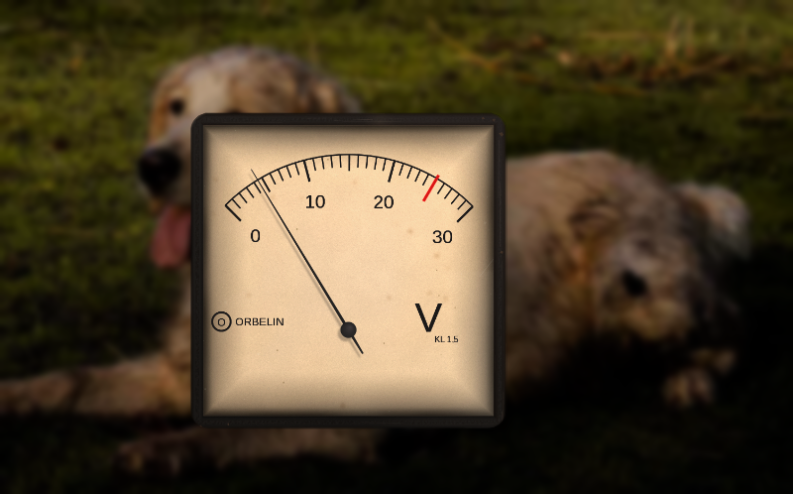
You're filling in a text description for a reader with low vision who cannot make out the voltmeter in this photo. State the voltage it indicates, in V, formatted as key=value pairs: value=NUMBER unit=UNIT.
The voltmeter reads value=4.5 unit=V
